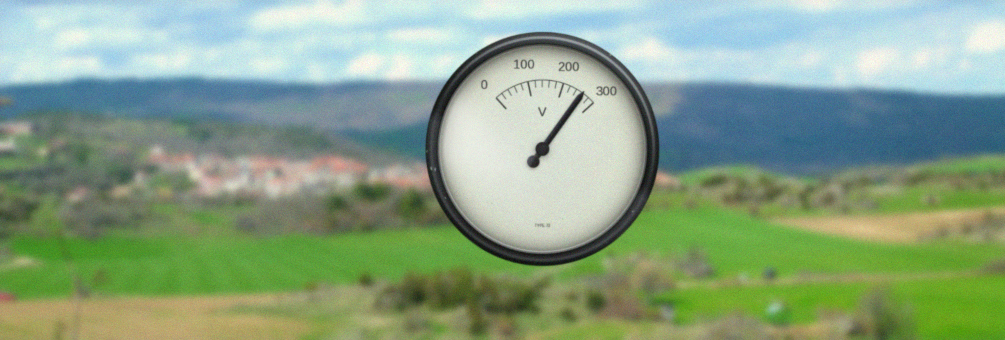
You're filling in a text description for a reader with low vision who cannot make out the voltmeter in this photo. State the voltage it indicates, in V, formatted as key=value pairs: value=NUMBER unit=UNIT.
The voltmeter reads value=260 unit=V
